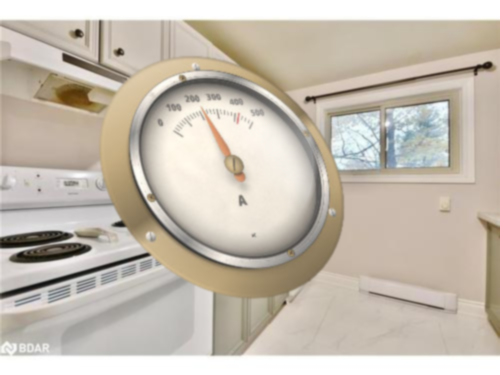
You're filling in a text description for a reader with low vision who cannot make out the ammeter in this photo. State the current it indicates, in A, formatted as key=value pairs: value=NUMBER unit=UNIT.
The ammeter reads value=200 unit=A
